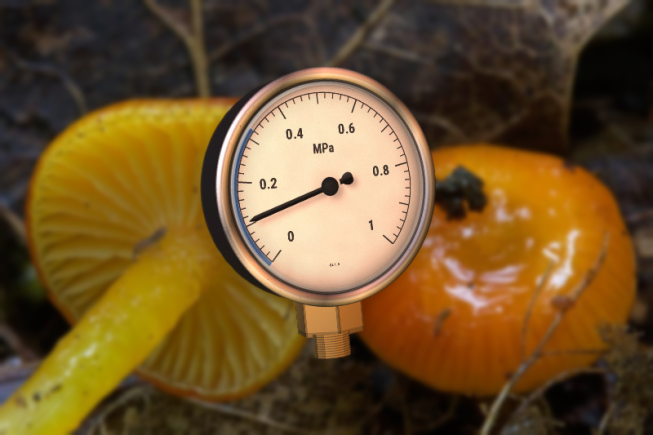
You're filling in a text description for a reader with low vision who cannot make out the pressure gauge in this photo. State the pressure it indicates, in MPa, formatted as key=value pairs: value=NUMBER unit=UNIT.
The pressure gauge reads value=0.11 unit=MPa
